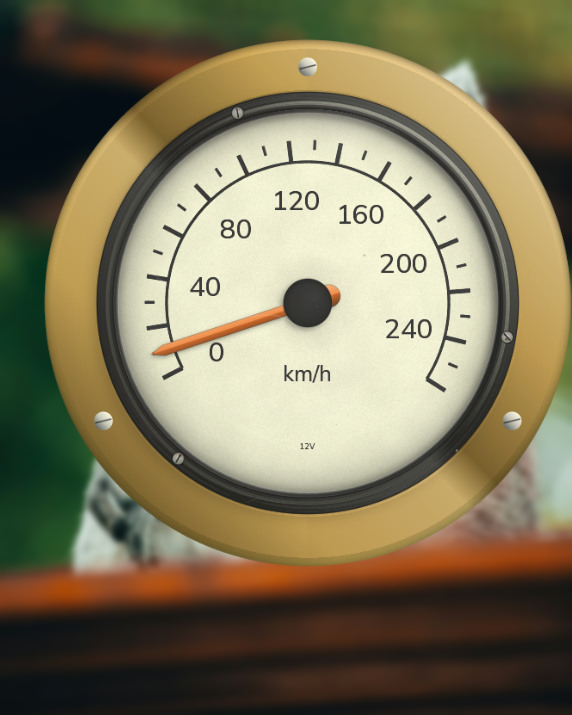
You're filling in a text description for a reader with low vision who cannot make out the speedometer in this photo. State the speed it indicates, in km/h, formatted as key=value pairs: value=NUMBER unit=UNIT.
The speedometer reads value=10 unit=km/h
